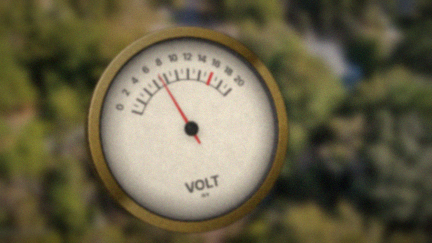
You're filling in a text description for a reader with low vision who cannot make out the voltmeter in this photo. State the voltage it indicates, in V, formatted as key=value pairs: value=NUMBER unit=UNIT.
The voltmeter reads value=7 unit=V
